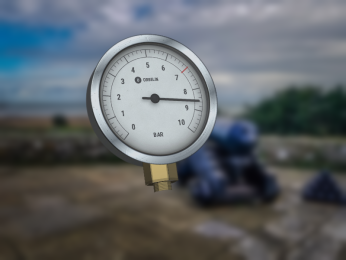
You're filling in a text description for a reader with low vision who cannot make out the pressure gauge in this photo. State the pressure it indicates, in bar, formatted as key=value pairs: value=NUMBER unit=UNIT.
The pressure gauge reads value=8.6 unit=bar
